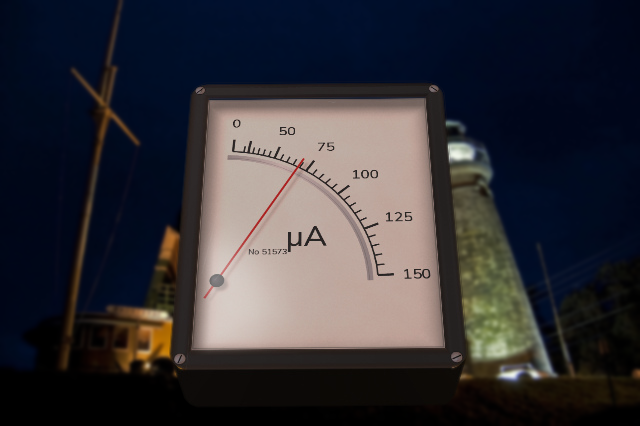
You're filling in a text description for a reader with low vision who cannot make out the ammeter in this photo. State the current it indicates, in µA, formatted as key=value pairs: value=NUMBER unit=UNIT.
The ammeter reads value=70 unit=µA
